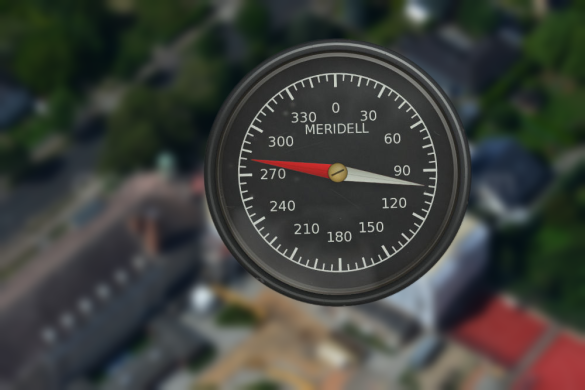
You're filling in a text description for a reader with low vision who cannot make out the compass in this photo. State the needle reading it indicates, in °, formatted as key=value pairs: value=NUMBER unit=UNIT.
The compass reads value=280 unit=°
